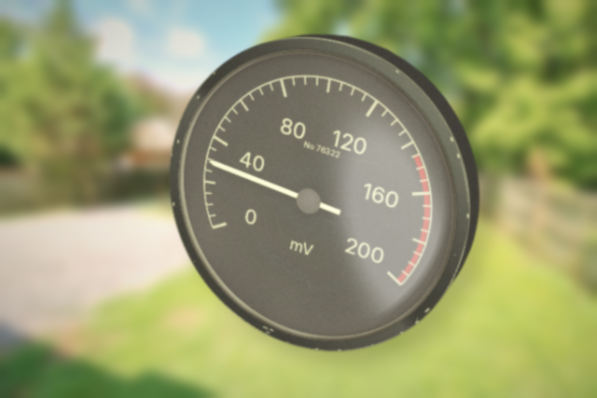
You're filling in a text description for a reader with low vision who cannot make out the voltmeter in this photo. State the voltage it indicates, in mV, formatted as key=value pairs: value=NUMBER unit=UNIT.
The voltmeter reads value=30 unit=mV
